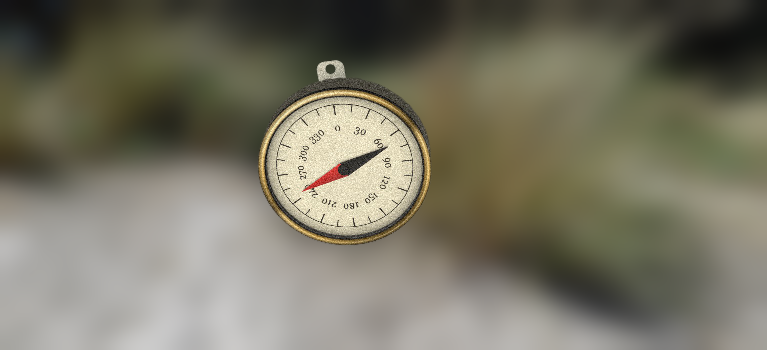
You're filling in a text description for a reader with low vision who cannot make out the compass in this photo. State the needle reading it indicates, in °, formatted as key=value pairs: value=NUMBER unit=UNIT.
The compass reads value=247.5 unit=°
